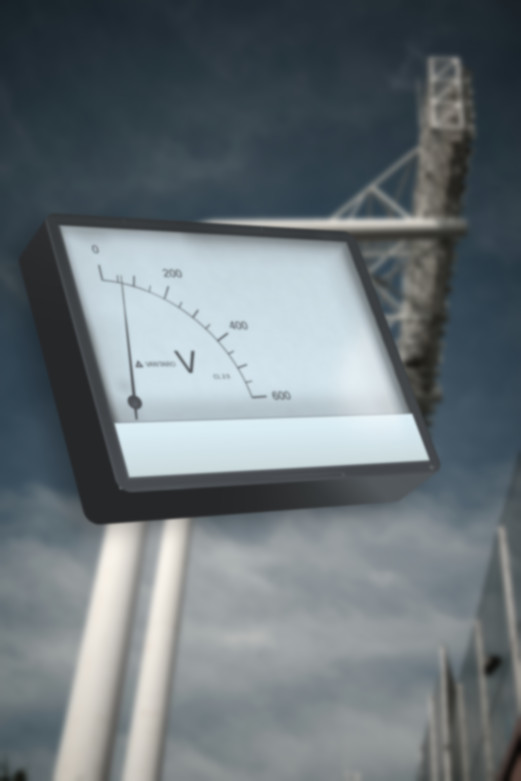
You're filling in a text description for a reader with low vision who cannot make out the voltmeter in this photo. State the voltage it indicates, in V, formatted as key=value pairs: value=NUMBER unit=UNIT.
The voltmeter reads value=50 unit=V
